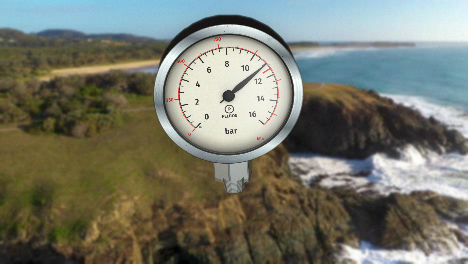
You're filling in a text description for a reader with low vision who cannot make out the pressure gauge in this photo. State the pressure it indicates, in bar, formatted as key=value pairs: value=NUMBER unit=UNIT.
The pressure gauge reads value=11 unit=bar
